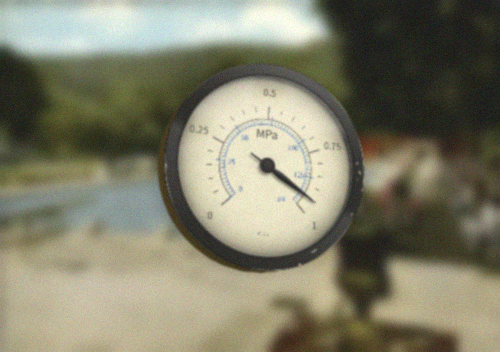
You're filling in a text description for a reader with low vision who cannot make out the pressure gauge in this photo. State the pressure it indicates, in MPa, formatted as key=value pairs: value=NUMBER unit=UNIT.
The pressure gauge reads value=0.95 unit=MPa
